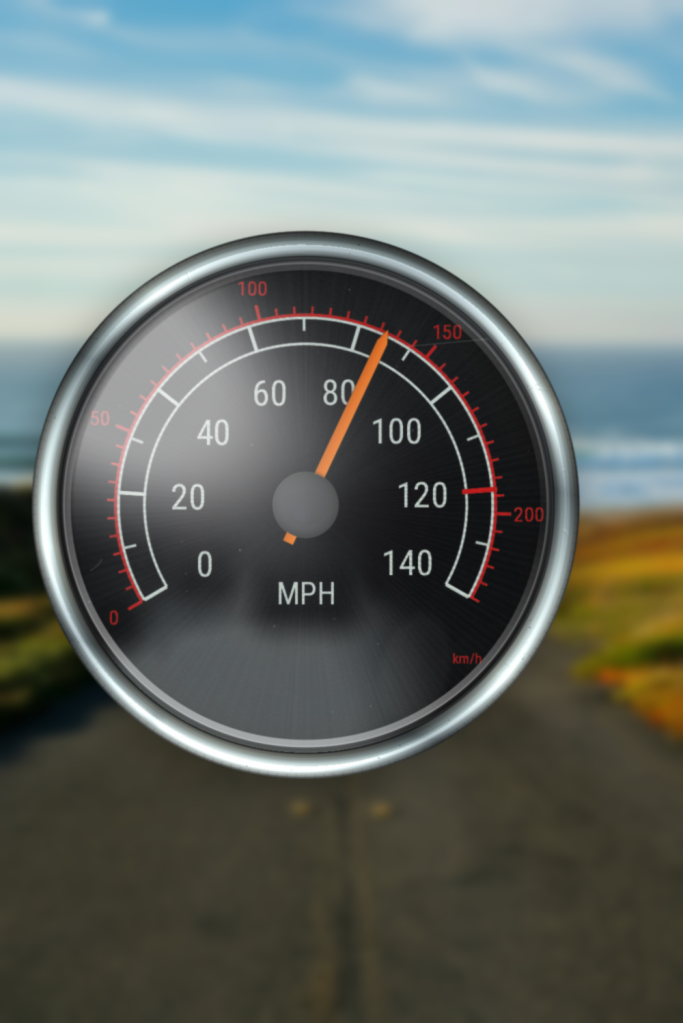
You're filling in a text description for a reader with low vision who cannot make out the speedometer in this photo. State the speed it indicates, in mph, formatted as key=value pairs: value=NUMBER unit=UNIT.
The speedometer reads value=85 unit=mph
